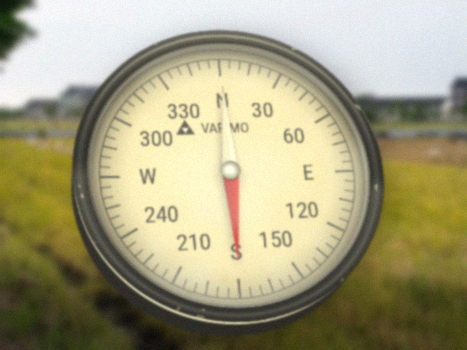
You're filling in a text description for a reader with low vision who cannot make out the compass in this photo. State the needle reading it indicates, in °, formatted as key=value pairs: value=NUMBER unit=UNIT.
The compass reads value=180 unit=°
